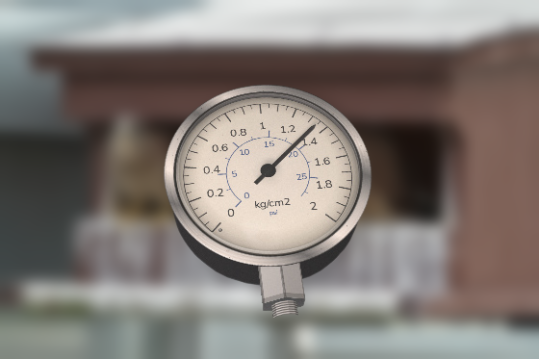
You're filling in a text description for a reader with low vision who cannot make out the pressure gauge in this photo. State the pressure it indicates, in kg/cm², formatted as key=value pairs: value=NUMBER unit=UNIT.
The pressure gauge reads value=1.35 unit=kg/cm²
